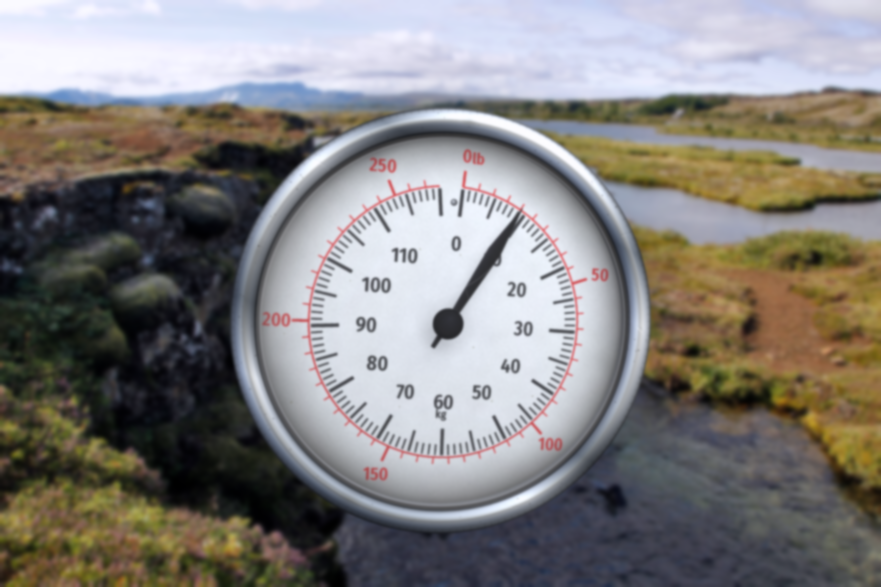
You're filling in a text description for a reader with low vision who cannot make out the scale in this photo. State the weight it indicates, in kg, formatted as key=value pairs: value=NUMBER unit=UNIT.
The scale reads value=9 unit=kg
